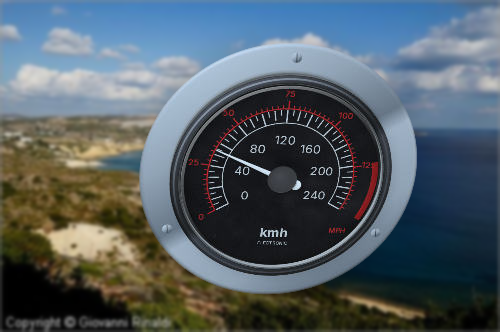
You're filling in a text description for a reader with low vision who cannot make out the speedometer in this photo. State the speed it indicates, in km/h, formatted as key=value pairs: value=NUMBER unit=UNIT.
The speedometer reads value=55 unit=km/h
